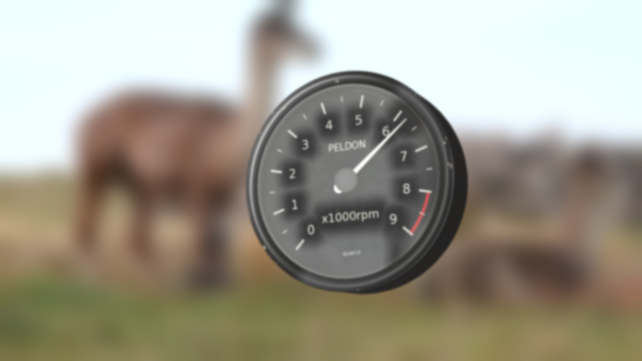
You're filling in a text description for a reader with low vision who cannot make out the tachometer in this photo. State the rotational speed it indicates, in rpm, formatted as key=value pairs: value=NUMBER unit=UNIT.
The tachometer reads value=6250 unit=rpm
